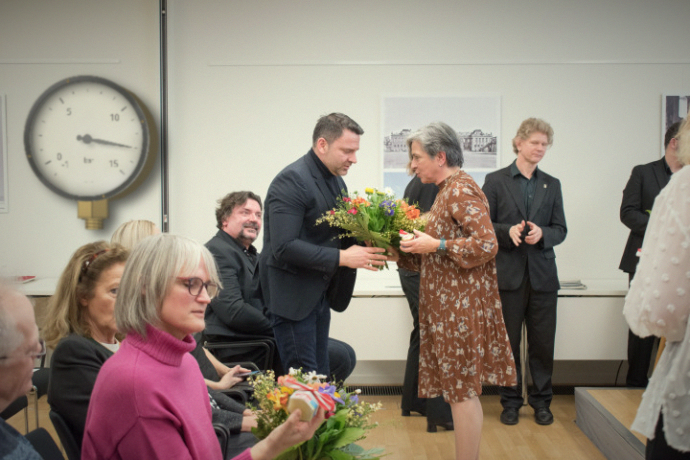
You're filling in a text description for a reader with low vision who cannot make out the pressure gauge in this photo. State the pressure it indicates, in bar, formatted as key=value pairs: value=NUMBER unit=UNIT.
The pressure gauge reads value=13 unit=bar
